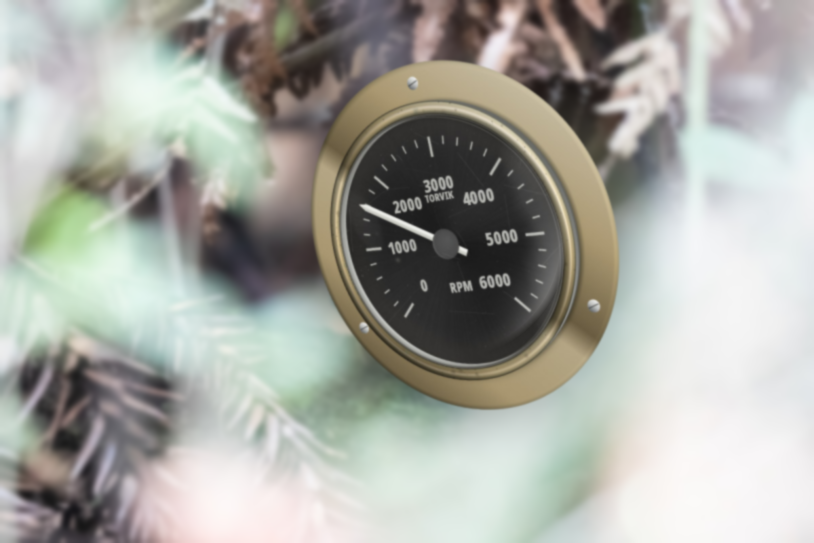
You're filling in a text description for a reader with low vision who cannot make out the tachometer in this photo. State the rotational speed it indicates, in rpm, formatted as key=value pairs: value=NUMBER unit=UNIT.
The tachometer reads value=1600 unit=rpm
